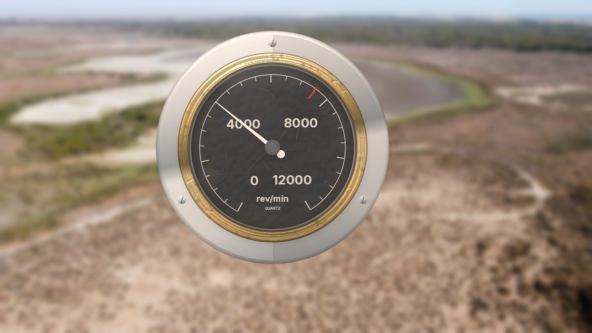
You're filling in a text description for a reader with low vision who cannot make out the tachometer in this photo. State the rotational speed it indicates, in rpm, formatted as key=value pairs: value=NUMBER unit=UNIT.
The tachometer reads value=4000 unit=rpm
